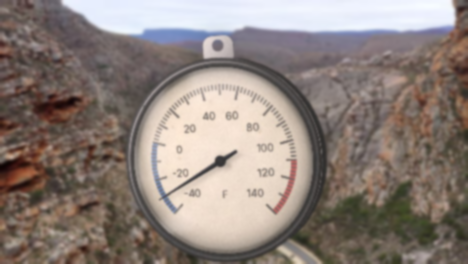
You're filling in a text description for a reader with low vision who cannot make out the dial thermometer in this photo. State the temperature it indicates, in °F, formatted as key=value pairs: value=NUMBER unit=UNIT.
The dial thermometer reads value=-30 unit=°F
